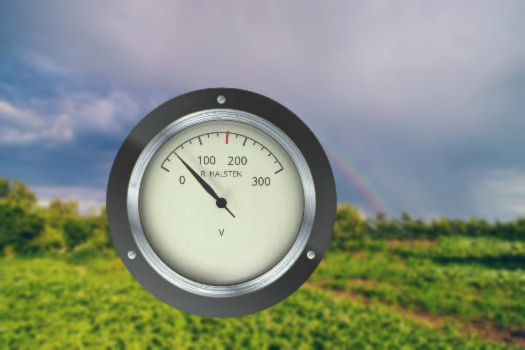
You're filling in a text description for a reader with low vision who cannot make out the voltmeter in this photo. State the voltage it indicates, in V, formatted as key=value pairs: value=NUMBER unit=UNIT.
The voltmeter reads value=40 unit=V
